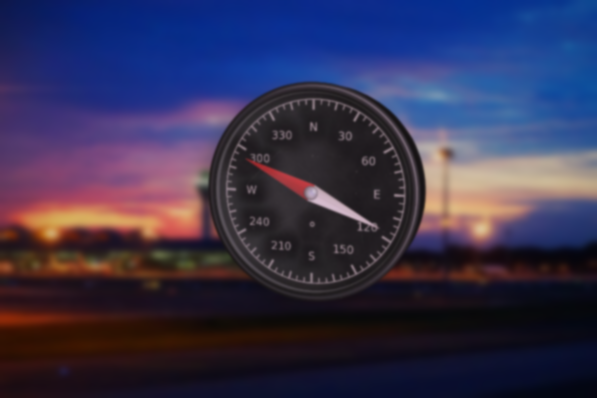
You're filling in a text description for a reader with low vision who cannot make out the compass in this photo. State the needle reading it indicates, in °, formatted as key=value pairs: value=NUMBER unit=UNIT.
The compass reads value=295 unit=°
